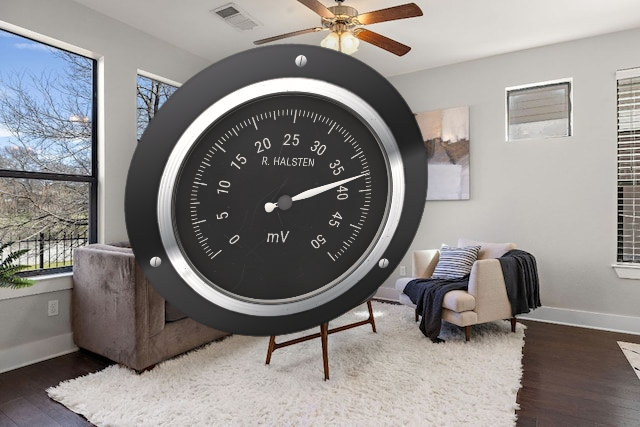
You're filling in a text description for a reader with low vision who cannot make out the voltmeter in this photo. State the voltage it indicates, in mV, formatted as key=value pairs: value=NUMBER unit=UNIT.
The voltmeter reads value=37.5 unit=mV
